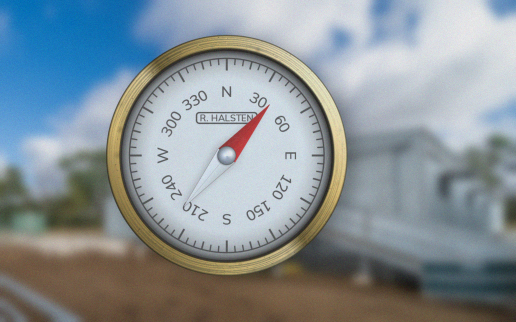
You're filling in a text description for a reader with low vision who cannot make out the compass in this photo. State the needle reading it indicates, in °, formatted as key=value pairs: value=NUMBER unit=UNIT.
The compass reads value=40 unit=°
